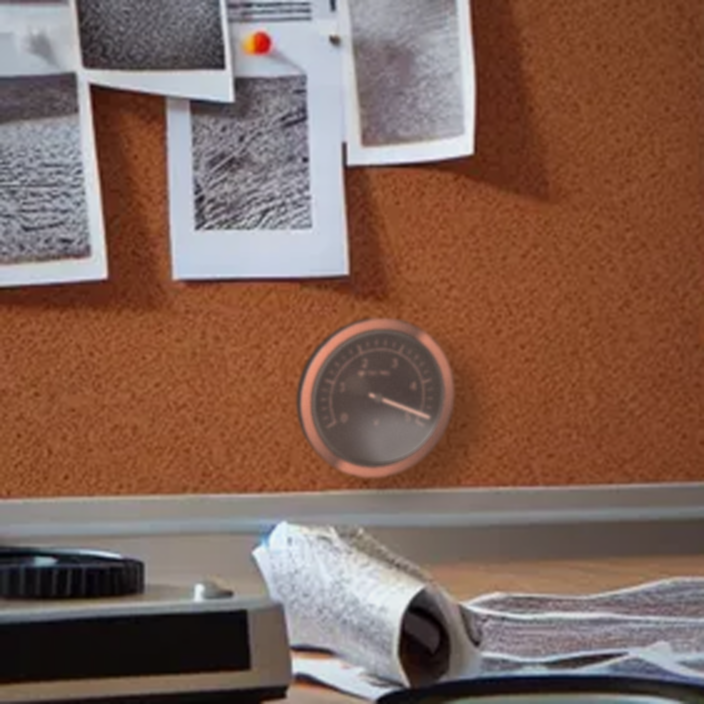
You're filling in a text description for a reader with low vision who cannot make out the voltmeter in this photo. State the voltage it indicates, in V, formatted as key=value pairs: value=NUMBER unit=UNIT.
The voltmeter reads value=4.8 unit=V
